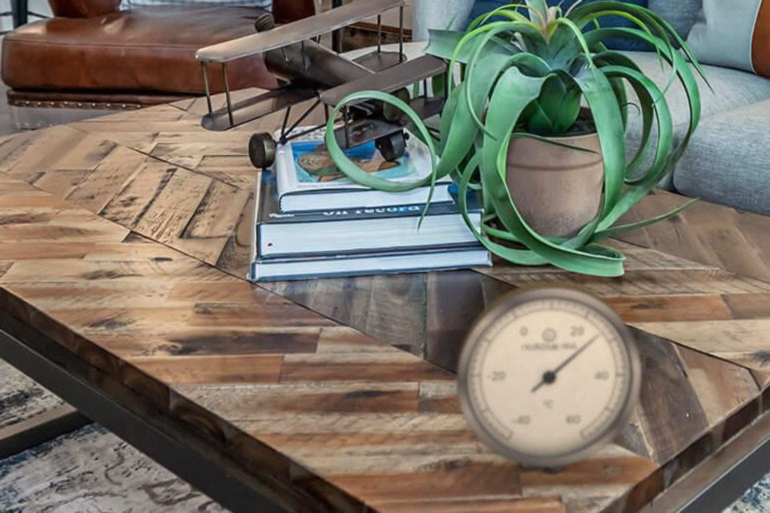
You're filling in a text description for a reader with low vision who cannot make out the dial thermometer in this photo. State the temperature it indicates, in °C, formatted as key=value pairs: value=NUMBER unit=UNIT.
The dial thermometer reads value=26 unit=°C
